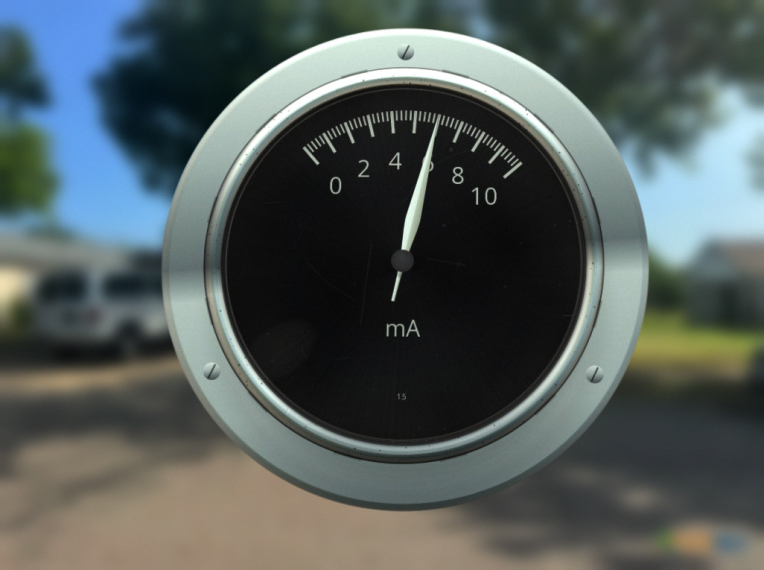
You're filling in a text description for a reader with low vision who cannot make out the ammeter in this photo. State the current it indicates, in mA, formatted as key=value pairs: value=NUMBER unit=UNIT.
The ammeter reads value=6 unit=mA
